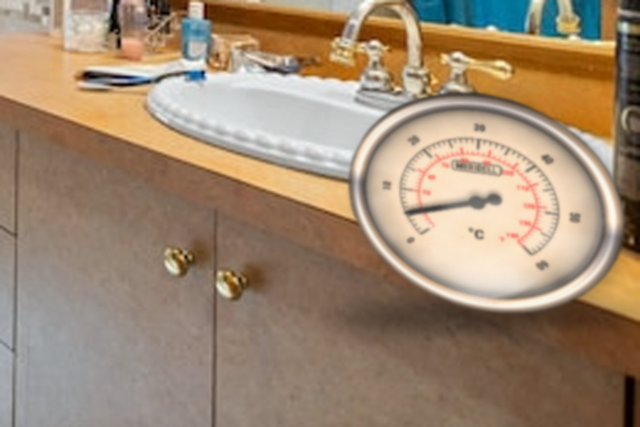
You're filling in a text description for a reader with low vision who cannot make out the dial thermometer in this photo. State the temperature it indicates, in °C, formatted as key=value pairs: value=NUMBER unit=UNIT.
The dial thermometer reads value=5 unit=°C
